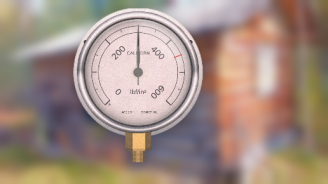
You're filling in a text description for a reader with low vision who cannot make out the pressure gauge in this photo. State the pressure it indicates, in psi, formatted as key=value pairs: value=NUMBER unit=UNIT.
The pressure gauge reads value=300 unit=psi
